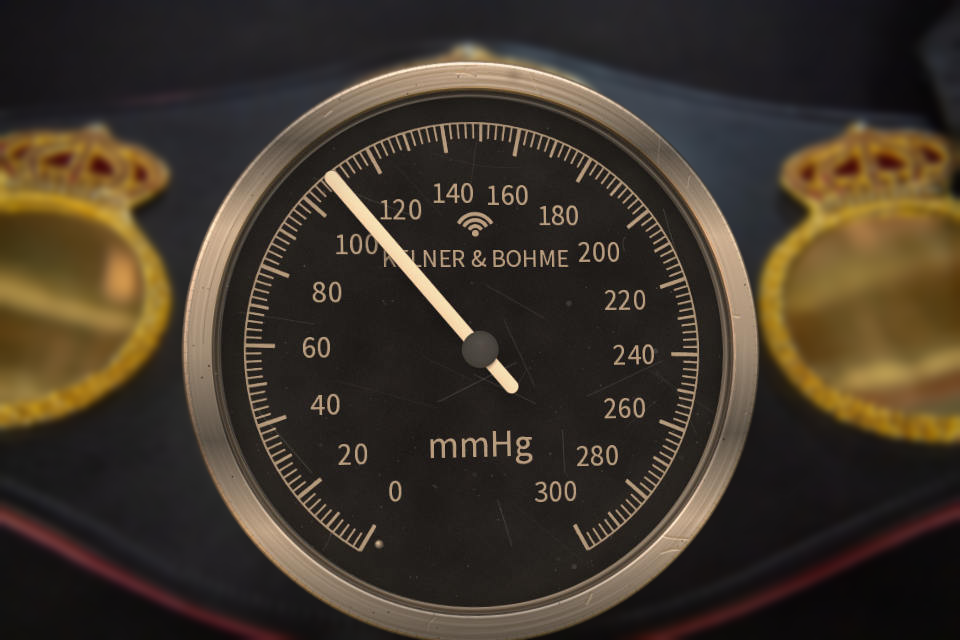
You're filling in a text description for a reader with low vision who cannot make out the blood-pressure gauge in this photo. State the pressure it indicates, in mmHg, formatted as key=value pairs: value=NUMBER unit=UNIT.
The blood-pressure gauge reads value=108 unit=mmHg
